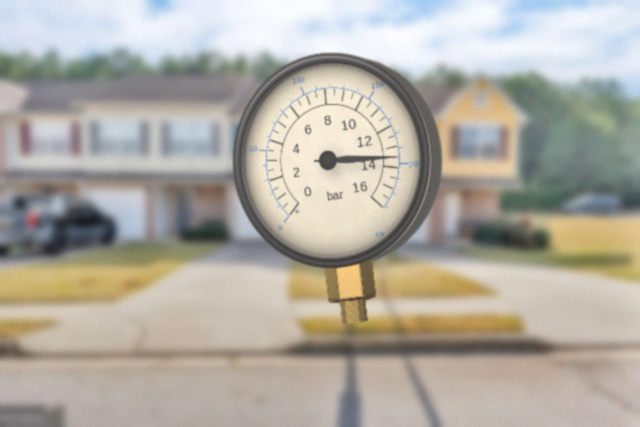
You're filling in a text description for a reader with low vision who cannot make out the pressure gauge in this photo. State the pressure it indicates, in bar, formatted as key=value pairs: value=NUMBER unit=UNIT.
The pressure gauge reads value=13.5 unit=bar
